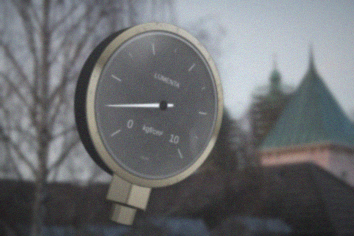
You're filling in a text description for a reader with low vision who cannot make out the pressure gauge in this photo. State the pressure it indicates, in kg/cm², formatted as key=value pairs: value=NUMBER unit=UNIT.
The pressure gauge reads value=1 unit=kg/cm²
